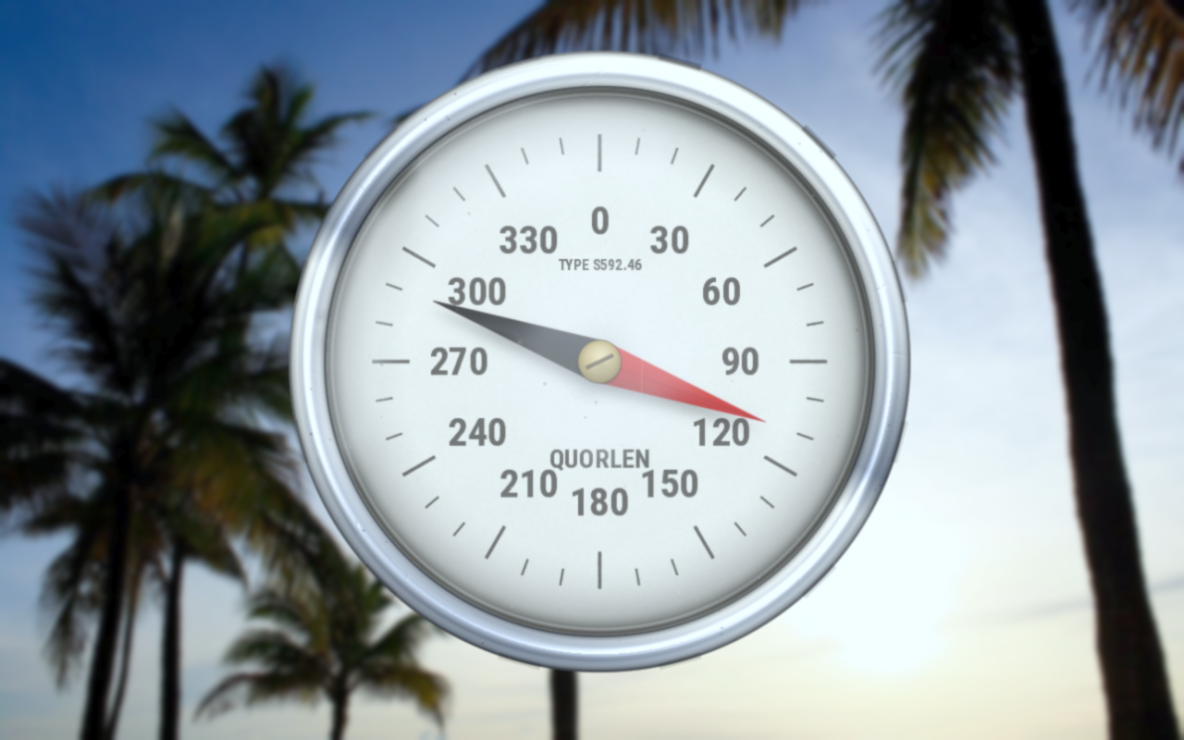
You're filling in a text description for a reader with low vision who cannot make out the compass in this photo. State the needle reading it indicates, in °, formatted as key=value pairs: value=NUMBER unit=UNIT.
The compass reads value=110 unit=°
